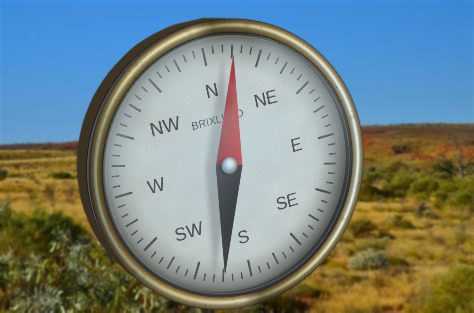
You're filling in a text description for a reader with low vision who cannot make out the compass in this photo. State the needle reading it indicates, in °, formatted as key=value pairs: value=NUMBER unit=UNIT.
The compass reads value=15 unit=°
